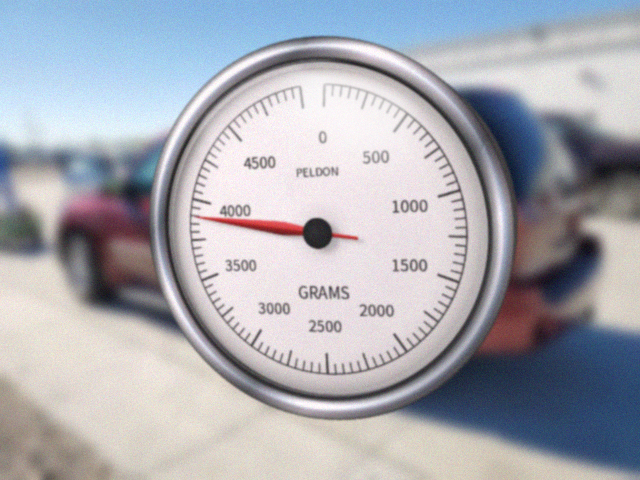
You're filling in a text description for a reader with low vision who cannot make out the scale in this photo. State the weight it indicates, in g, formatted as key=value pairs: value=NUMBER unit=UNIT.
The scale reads value=3900 unit=g
